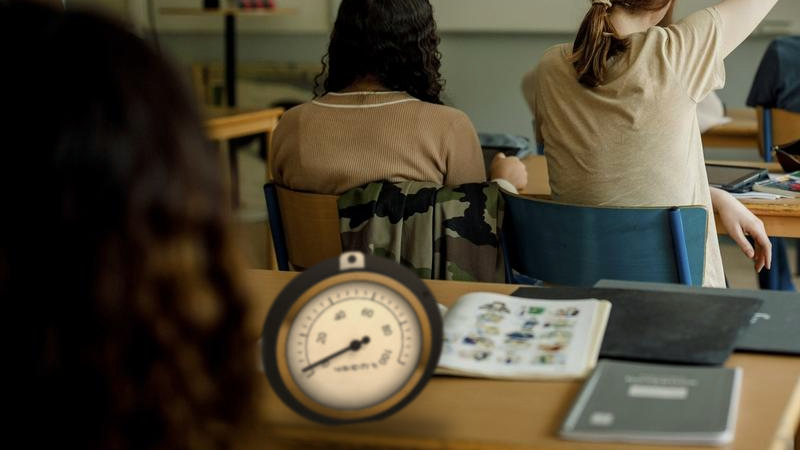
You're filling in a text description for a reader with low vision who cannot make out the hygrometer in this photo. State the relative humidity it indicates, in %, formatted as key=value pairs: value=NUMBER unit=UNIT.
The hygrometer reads value=4 unit=%
